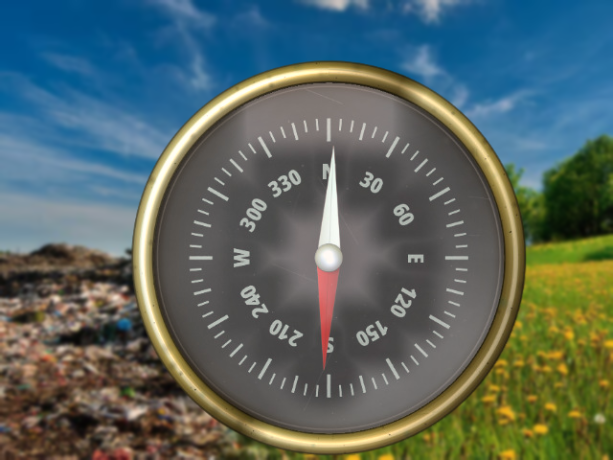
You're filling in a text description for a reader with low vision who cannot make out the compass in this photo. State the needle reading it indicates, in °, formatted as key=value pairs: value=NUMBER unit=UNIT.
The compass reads value=182.5 unit=°
